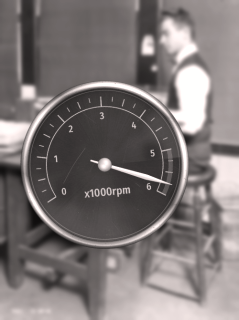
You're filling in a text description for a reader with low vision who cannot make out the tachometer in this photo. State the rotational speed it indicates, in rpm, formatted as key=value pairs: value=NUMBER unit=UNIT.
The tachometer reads value=5750 unit=rpm
